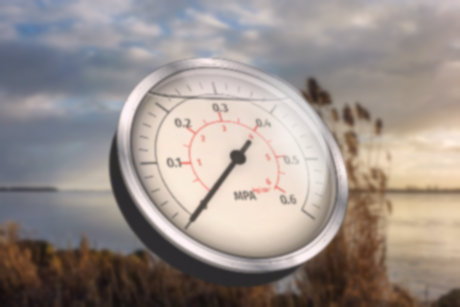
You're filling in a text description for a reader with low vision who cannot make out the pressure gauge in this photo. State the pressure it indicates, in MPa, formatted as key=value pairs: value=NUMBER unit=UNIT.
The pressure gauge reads value=0 unit=MPa
